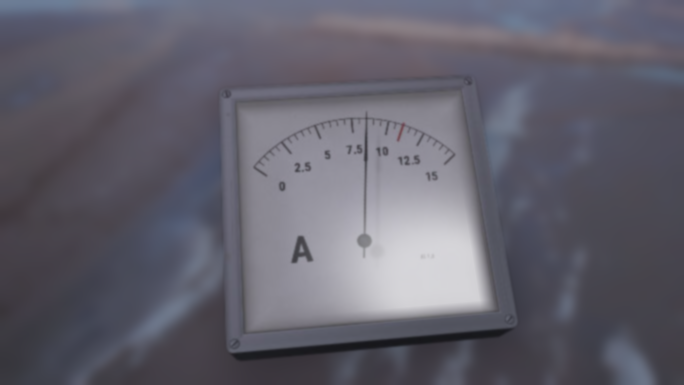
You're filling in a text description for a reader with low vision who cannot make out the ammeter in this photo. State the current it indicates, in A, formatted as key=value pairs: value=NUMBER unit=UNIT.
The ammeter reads value=8.5 unit=A
